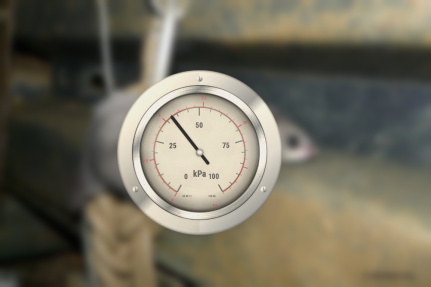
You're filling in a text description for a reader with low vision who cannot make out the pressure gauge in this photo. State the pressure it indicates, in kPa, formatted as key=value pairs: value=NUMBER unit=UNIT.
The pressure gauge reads value=37.5 unit=kPa
